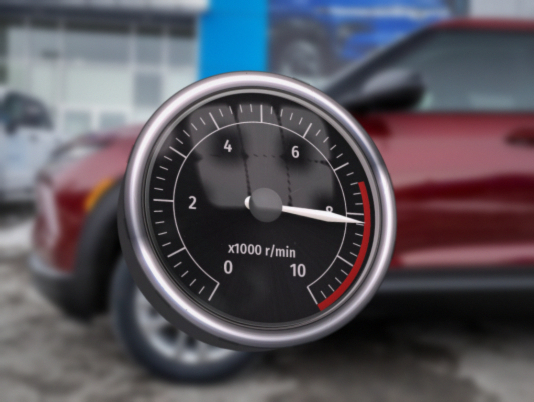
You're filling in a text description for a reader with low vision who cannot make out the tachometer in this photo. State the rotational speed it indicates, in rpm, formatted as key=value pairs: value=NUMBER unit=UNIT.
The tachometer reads value=8200 unit=rpm
